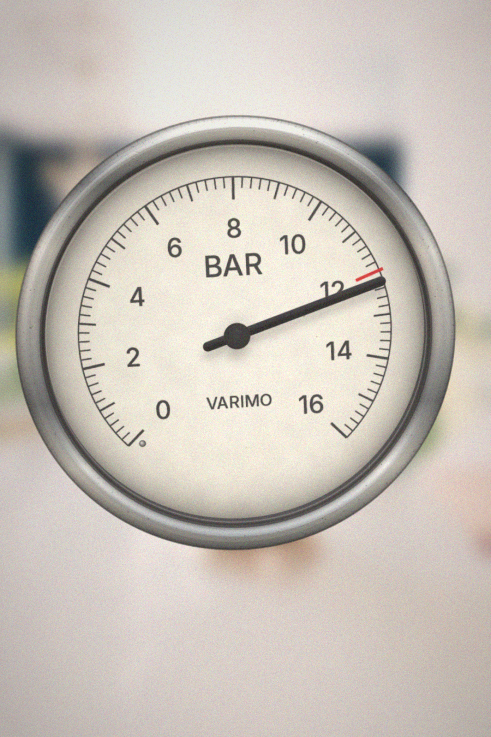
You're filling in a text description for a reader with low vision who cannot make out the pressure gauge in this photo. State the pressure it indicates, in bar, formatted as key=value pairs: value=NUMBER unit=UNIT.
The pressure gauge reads value=12.2 unit=bar
